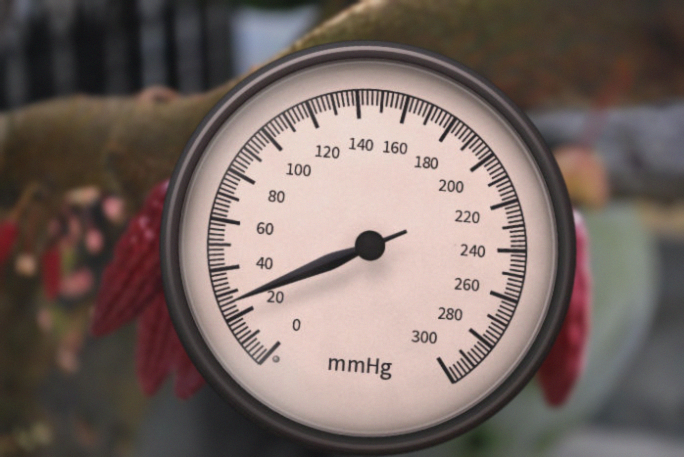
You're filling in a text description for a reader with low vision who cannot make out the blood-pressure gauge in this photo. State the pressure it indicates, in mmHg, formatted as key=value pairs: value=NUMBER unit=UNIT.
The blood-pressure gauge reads value=26 unit=mmHg
